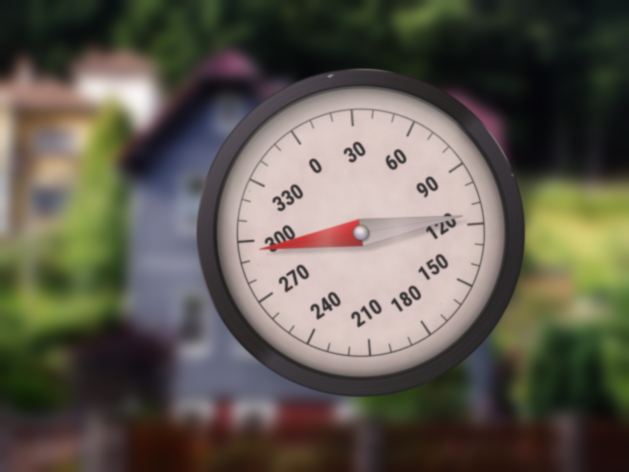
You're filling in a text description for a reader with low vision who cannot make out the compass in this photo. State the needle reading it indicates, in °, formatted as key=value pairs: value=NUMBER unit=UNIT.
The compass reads value=295 unit=°
